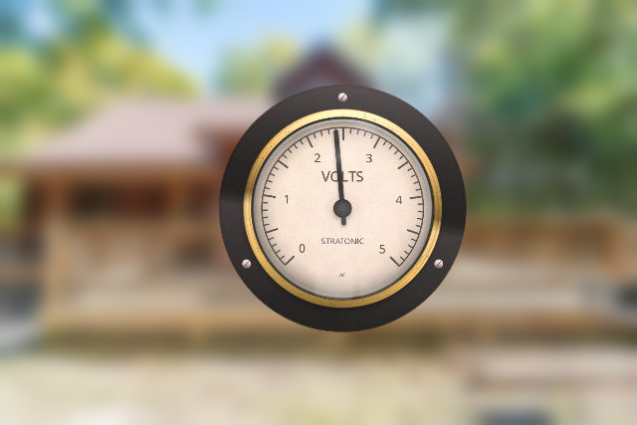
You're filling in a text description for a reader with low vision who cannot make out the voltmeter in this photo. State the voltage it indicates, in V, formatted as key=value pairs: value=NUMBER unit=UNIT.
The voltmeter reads value=2.4 unit=V
